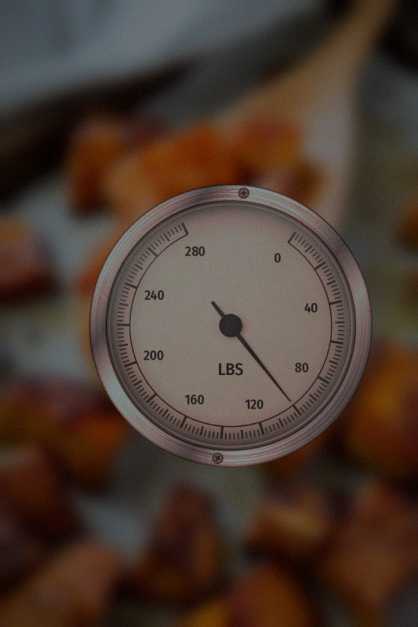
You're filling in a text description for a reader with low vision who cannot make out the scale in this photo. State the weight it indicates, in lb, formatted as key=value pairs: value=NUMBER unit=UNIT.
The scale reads value=100 unit=lb
